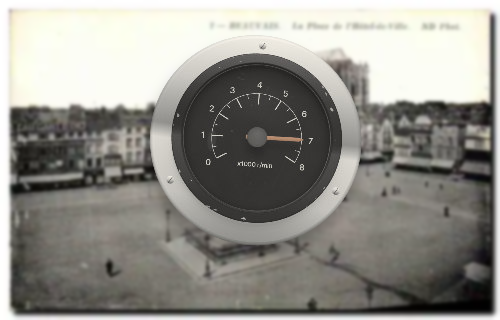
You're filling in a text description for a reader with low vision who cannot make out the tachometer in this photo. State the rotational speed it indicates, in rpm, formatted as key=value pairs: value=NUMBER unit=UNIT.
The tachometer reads value=7000 unit=rpm
